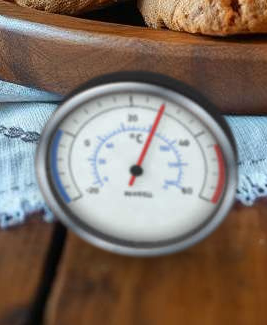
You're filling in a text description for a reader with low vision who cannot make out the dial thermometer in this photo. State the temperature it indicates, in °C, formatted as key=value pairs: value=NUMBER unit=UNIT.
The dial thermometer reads value=28 unit=°C
